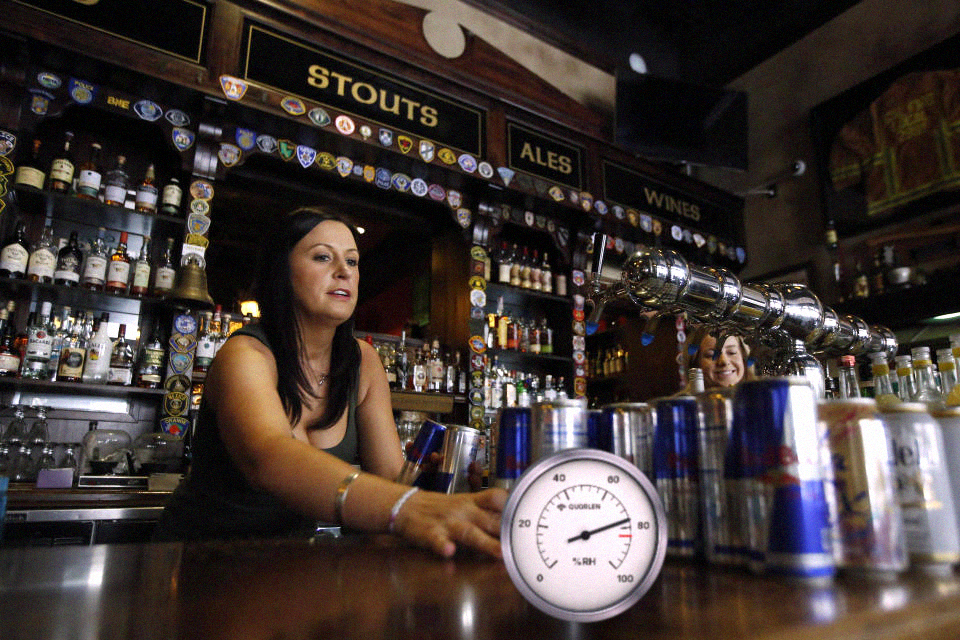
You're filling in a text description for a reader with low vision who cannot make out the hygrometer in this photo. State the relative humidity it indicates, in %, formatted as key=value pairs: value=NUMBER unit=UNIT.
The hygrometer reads value=76 unit=%
